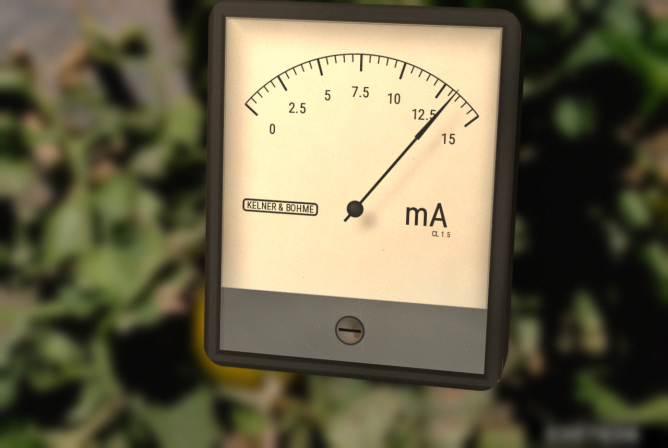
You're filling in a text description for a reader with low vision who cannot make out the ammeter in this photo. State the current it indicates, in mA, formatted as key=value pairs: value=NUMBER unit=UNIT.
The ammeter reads value=13.25 unit=mA
